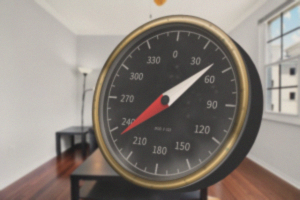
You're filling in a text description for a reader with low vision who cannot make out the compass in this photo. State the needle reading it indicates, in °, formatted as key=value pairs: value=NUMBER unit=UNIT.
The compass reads value=230 unit=°
